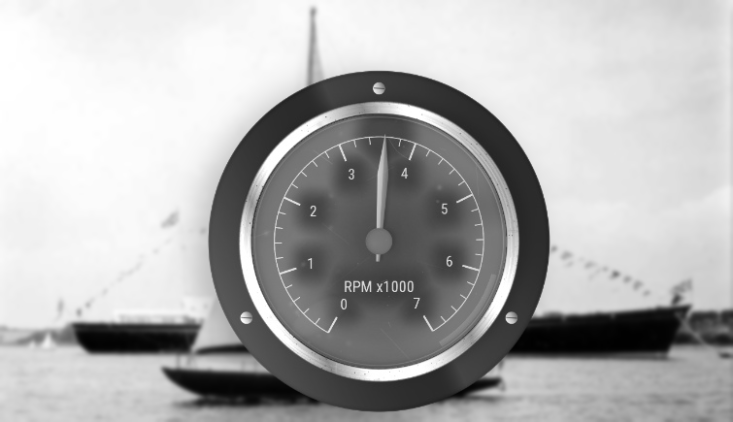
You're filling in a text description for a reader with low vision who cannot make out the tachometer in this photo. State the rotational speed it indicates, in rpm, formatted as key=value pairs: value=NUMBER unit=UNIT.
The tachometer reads value=3600 unit=rpm
